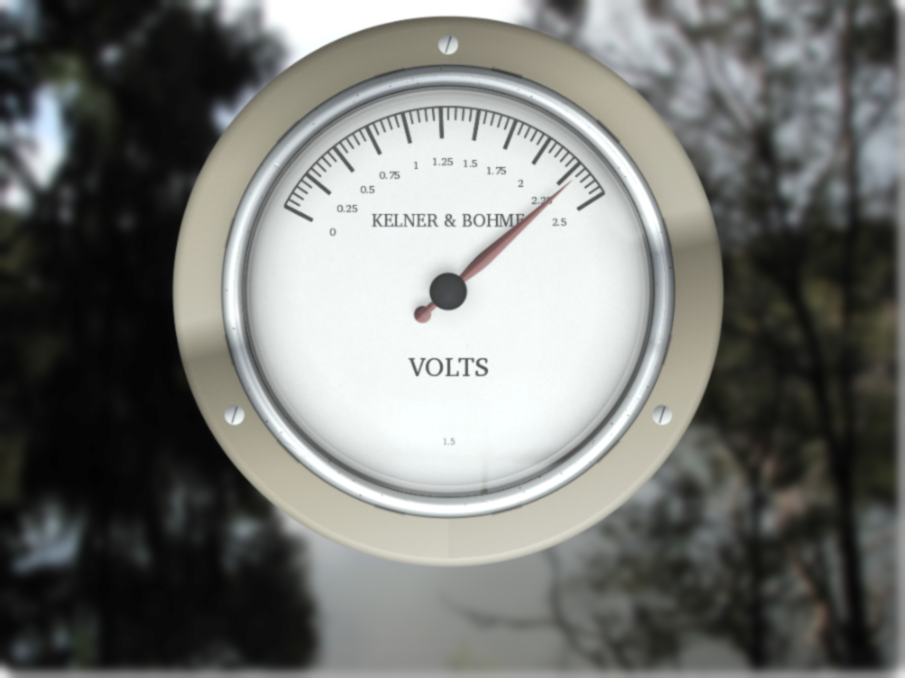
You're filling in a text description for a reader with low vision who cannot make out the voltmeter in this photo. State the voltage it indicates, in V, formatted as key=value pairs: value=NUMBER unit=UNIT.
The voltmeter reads value=2.3 unit=V
